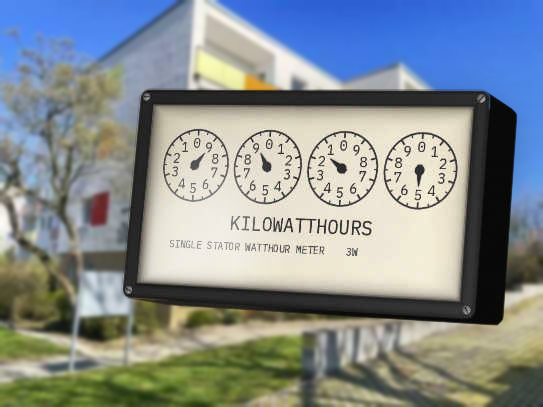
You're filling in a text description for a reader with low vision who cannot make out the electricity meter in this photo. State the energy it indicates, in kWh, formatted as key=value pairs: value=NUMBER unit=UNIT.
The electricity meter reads value=8915 unit=kWh
